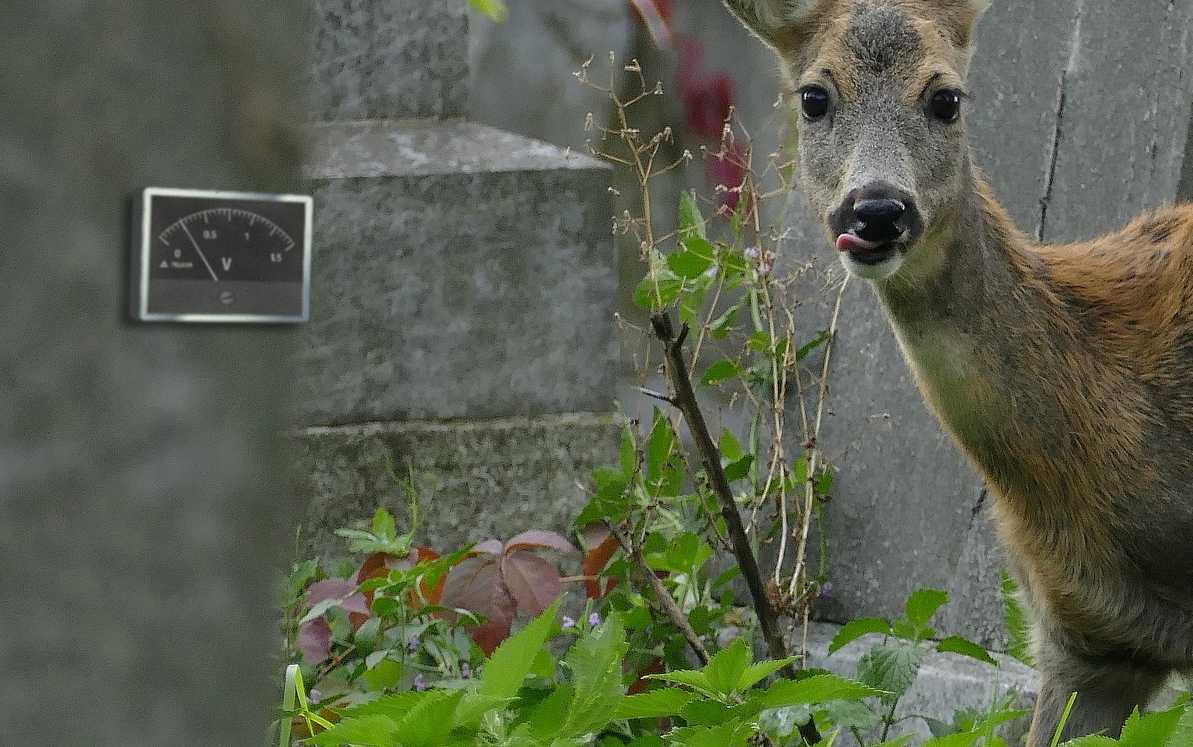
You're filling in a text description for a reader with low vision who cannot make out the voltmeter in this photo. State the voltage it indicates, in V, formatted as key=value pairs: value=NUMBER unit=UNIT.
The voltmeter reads value=0.25 unit=V
